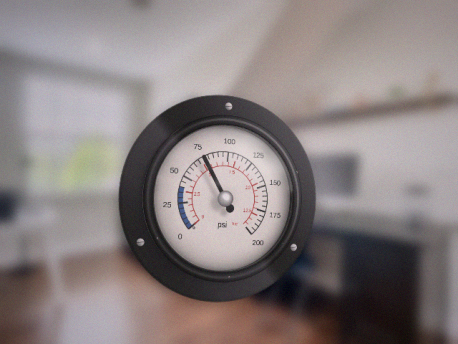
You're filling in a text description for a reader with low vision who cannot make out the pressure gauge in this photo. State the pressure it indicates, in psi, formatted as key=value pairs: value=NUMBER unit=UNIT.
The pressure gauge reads value=75 unit=psi
